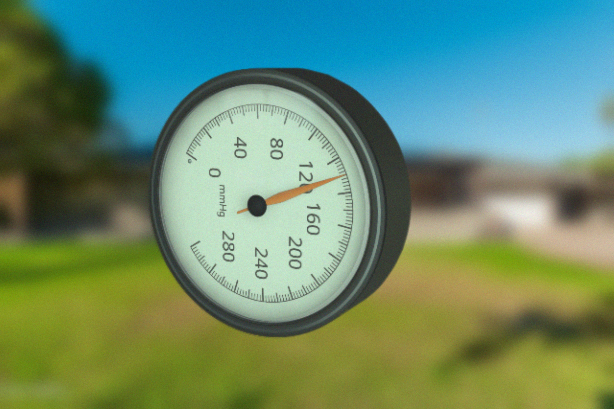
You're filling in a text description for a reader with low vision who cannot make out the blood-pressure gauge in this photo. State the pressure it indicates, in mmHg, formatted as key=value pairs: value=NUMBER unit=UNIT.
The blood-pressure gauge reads value=130 unit=mmHg
